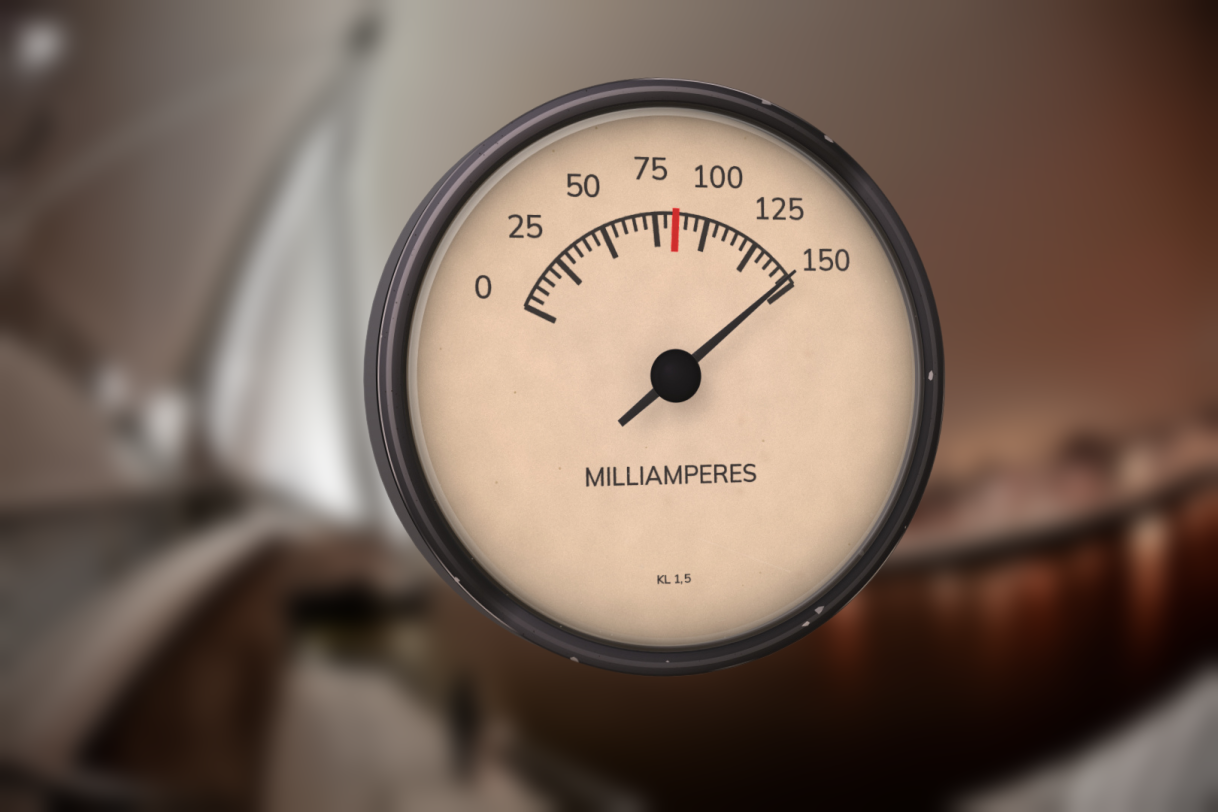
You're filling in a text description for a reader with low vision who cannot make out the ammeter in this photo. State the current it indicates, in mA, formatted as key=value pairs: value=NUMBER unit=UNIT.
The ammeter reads value=145 unit=mA
